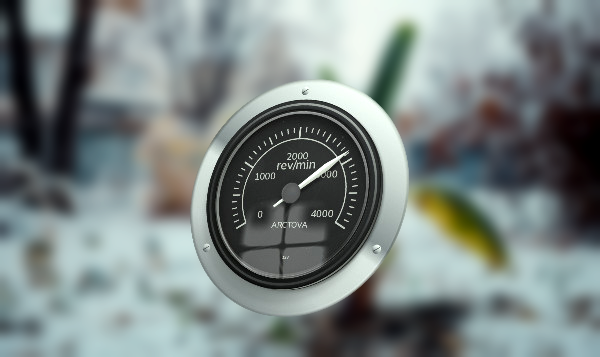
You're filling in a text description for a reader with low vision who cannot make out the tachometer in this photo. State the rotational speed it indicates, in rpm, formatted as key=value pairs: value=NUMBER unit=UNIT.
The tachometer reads value=2900 unit=rpm
